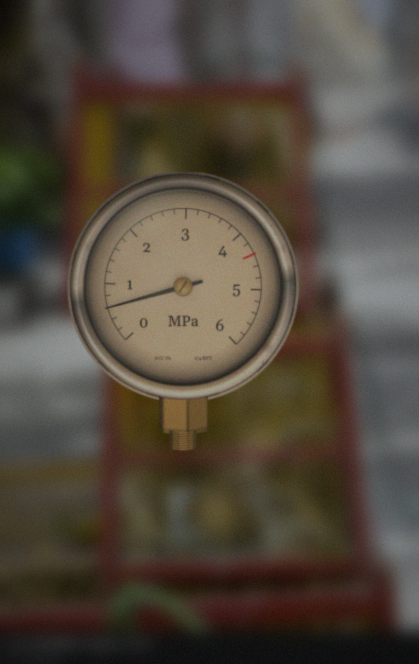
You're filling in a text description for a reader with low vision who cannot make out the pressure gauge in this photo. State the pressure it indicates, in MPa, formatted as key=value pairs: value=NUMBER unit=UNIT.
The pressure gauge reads value=0.6 unit=MPa
